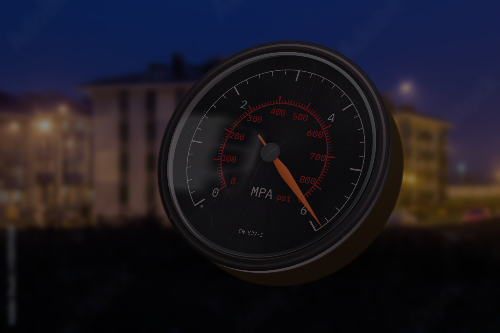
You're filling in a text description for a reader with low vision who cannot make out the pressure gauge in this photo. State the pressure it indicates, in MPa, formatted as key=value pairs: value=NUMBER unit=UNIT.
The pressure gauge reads value=5.9 unit=MPa
